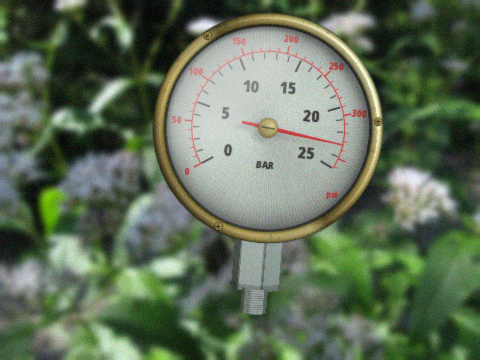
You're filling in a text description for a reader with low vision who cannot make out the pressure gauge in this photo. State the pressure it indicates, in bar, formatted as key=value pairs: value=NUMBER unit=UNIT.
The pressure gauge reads value=23 unit=bar
